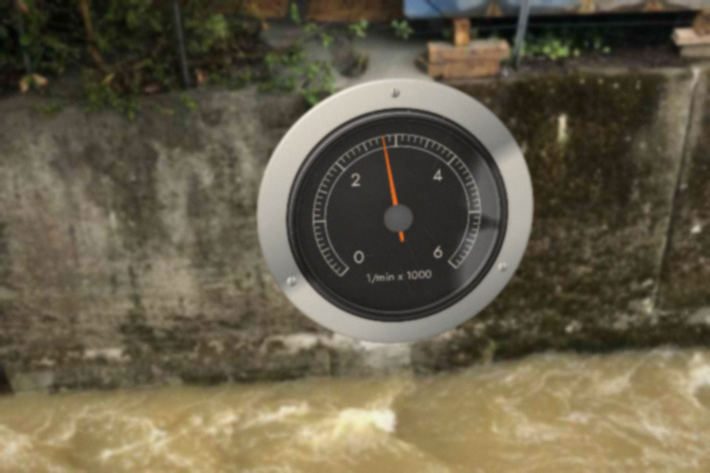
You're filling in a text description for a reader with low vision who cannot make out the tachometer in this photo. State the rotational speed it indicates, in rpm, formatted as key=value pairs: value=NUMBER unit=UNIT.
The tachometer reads value=2800 unit=rpm
